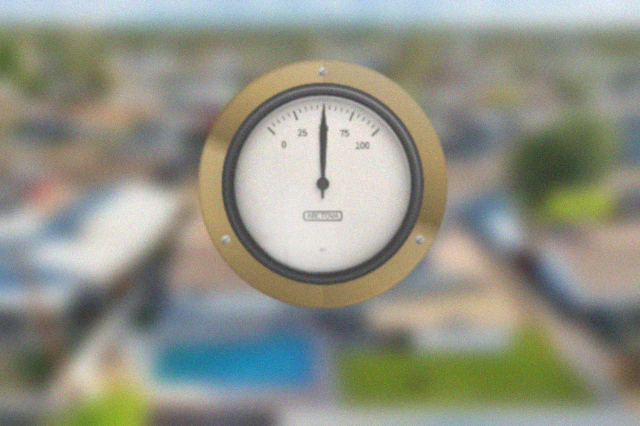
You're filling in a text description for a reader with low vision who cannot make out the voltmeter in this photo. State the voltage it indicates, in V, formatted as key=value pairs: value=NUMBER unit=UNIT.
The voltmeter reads value=50 unit=V
